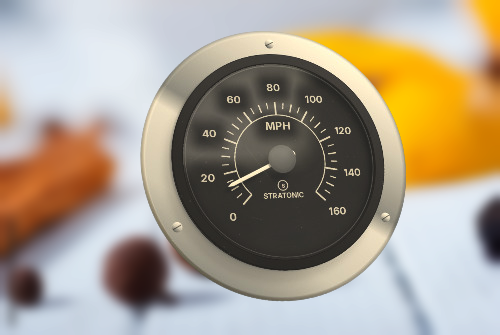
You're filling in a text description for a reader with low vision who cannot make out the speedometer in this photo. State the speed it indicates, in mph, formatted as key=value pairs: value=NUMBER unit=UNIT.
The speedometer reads value=12.5 unit=mph
